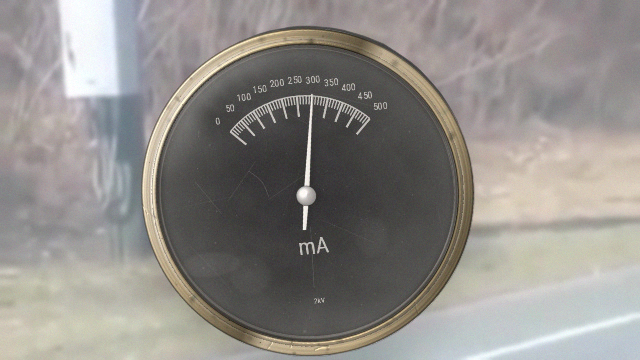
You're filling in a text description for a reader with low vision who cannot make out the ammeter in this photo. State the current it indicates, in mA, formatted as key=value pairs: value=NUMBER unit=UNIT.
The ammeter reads value=300 unit=mA
